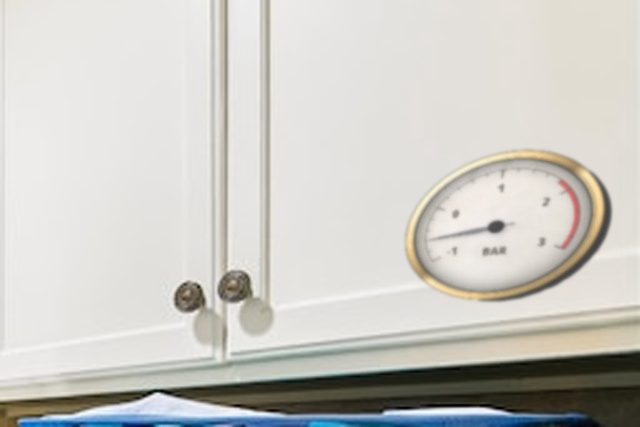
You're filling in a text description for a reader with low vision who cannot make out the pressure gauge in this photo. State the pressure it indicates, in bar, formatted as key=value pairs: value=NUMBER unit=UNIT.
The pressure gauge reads value=-0.6 unit=bar
